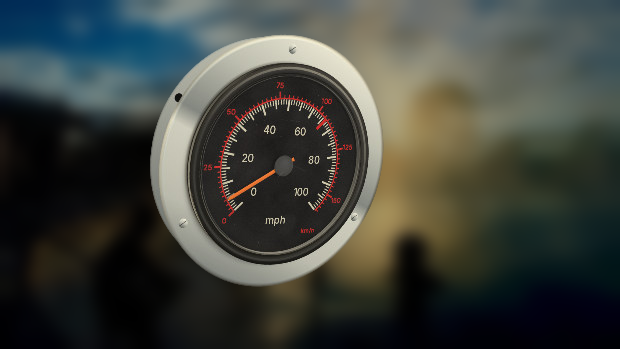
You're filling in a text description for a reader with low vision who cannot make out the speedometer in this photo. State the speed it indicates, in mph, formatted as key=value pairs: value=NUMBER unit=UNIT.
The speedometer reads value=5 unit=mph
